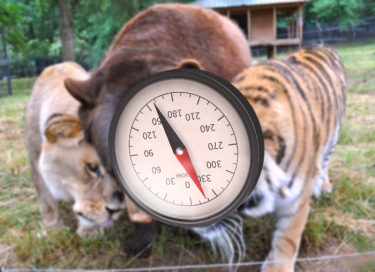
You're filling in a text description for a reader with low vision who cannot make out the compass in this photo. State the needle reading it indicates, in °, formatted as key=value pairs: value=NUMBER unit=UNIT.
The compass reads value=340 unit=°
